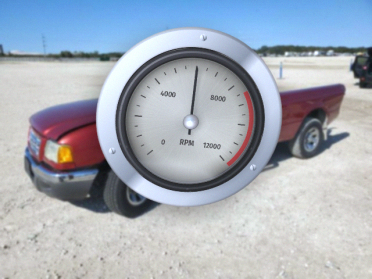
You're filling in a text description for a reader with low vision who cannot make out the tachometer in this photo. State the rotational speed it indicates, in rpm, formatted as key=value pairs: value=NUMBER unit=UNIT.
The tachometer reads value=6000 unit=rpm
